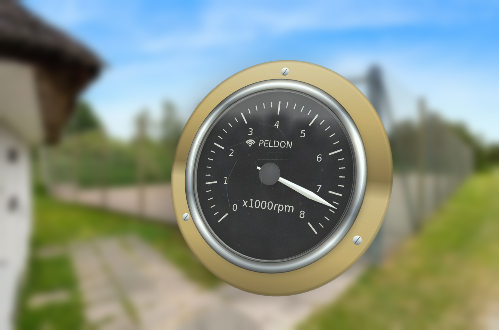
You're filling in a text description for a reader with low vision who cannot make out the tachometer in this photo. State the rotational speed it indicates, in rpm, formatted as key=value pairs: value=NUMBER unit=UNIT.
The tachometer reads value=7300 unit=rpm
